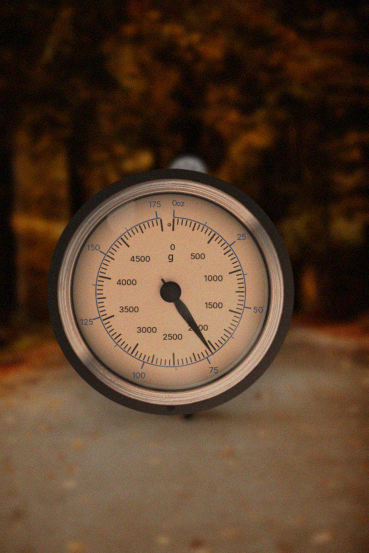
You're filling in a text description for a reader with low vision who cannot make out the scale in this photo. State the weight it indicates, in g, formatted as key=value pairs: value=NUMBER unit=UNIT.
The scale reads value=2050 unit=g
